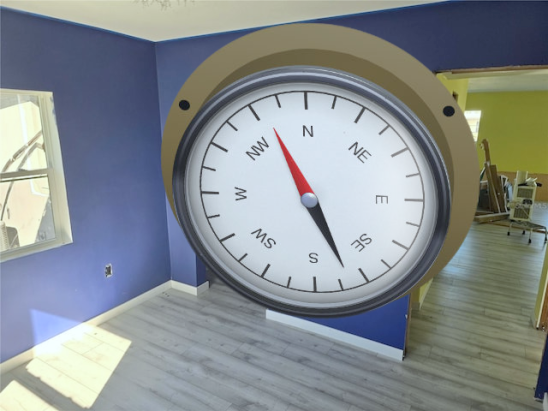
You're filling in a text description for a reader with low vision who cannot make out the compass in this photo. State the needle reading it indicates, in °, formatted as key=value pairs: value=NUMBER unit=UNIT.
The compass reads value=337.5 unit=°
